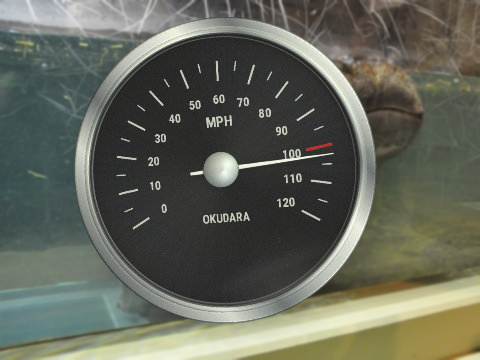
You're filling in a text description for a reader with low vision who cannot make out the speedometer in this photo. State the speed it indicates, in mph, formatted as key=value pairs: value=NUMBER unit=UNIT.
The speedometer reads value=102.5 unit=mph
